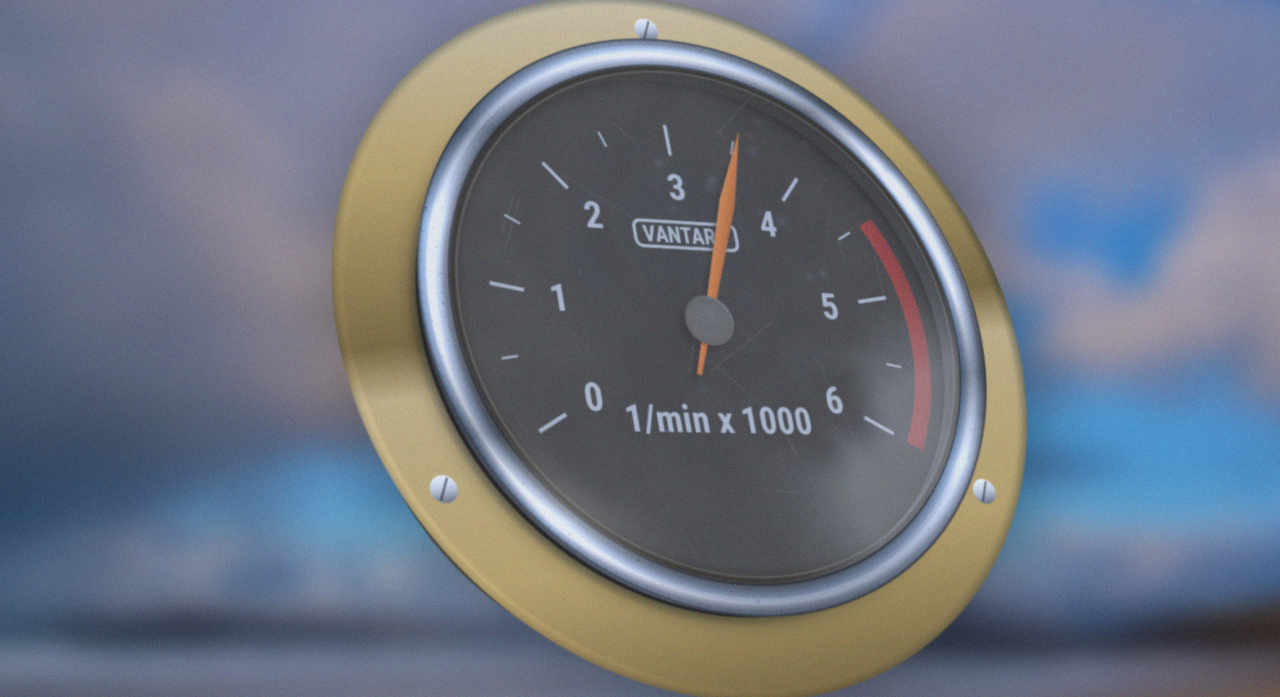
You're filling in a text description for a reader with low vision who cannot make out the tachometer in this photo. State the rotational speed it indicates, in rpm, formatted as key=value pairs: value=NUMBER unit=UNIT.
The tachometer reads value=3500 unit=rpm
